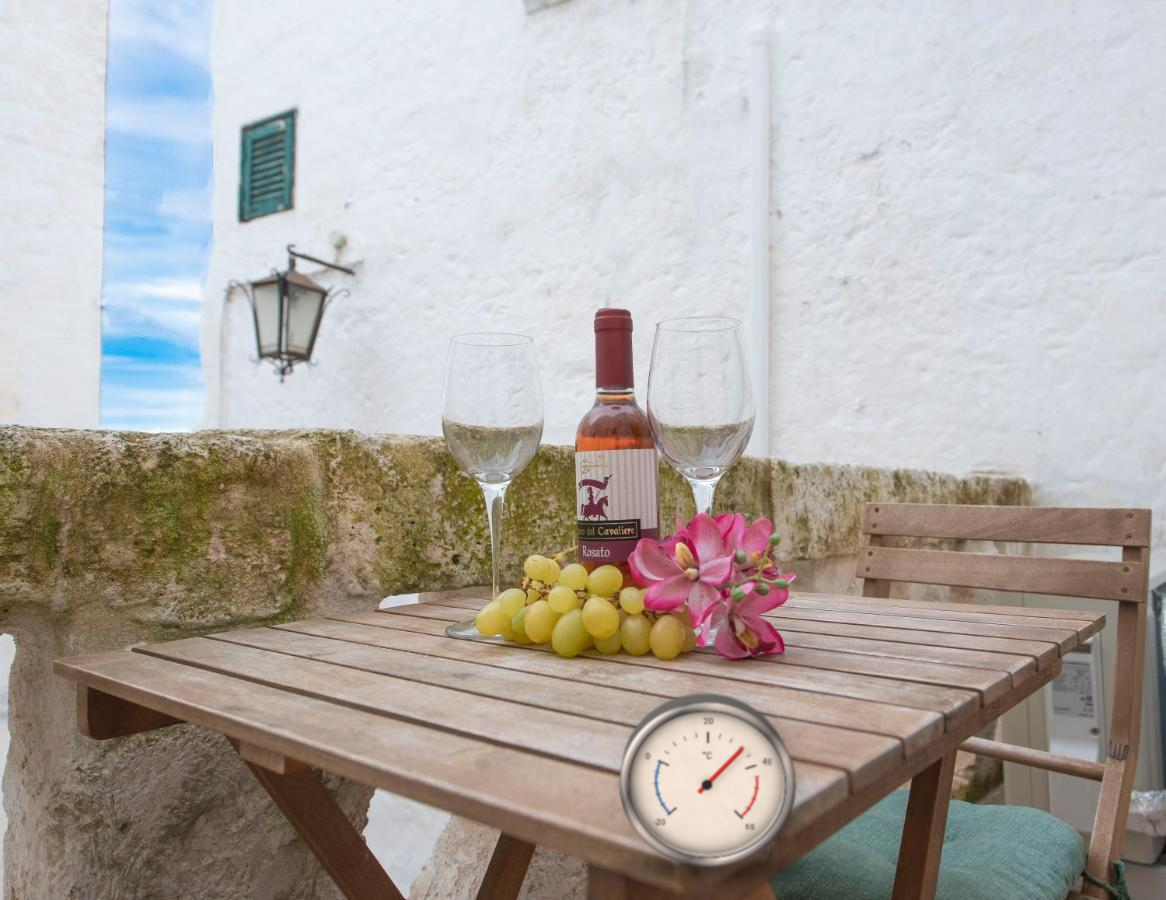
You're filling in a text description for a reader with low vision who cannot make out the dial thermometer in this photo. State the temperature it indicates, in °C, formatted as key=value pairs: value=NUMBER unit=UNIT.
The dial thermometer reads value=32 unit=°C
